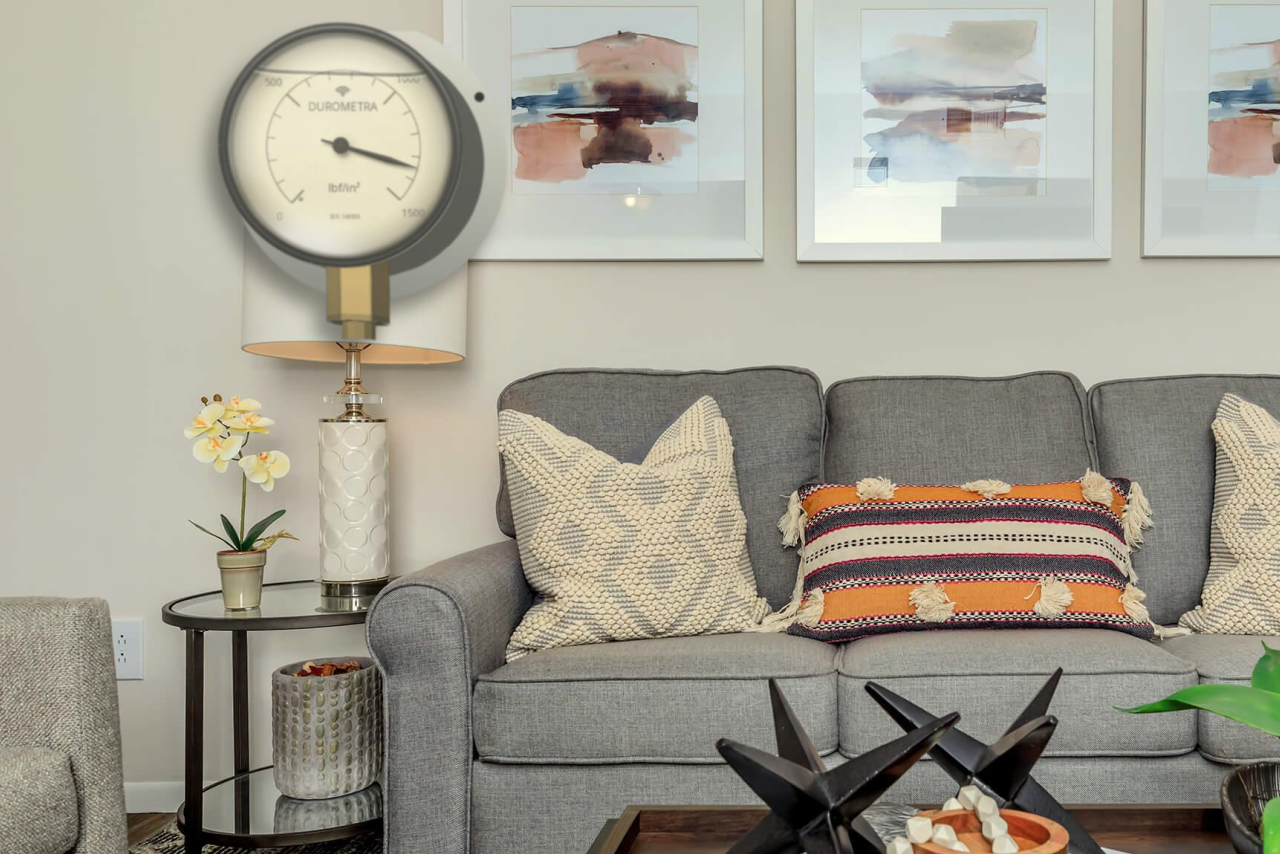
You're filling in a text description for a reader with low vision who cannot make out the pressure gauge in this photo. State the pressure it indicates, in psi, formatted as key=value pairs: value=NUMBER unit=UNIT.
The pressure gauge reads value=1350 unit=psi
